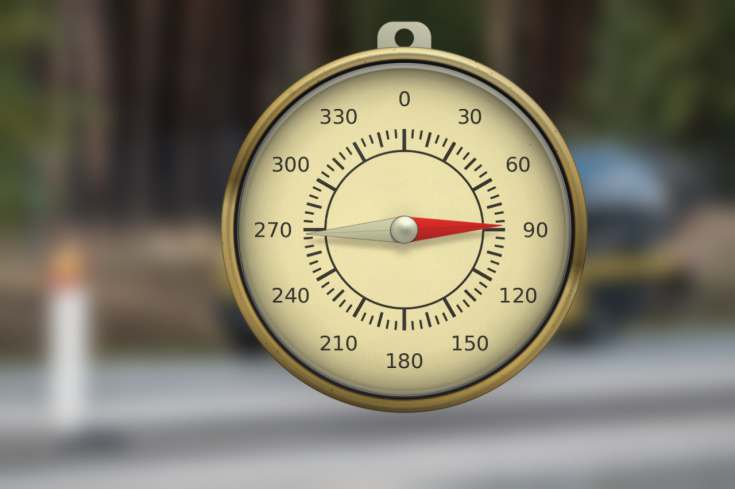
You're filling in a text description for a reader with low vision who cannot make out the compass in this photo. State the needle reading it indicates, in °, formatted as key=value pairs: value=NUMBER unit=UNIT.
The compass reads value=87.5 unit=°
